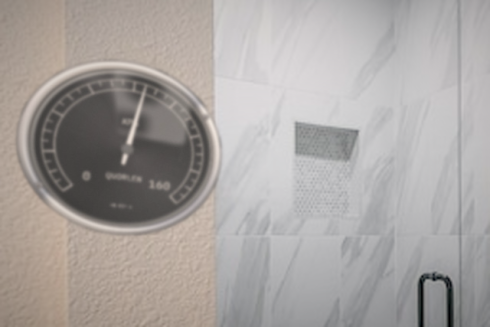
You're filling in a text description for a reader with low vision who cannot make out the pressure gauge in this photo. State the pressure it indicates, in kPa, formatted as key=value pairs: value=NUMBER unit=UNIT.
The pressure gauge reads value=85 unit=kPa
